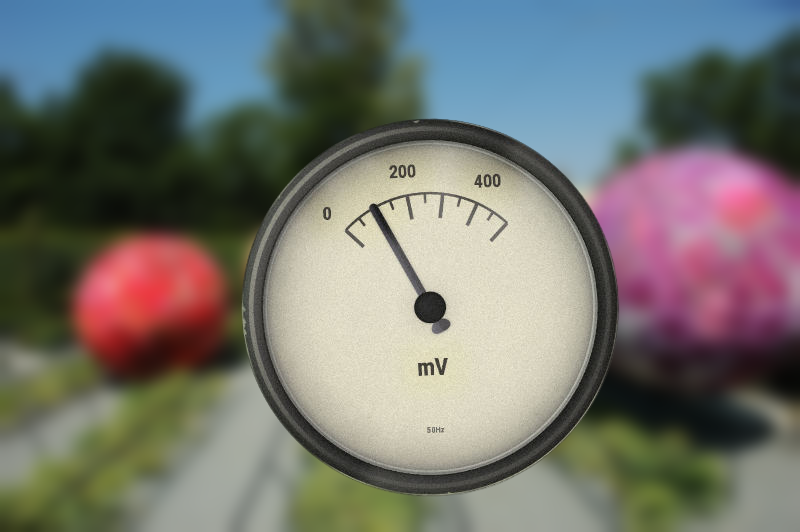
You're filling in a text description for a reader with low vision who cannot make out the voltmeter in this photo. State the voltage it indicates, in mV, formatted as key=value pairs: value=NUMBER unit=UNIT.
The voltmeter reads value=100 unit=mV
